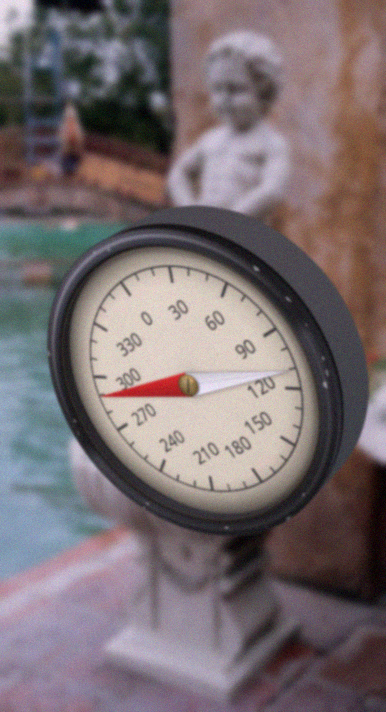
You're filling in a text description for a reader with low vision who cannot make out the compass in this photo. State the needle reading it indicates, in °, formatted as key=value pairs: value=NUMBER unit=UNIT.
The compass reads value=290 unit=°
